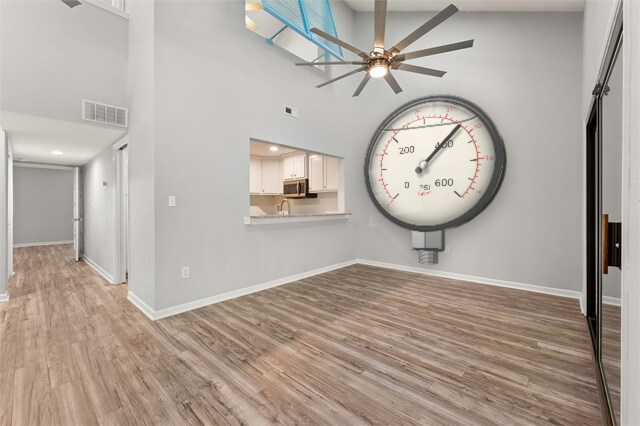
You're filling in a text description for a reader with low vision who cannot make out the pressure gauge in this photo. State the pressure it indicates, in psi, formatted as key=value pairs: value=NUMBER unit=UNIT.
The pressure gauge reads value=400 unit=psi
